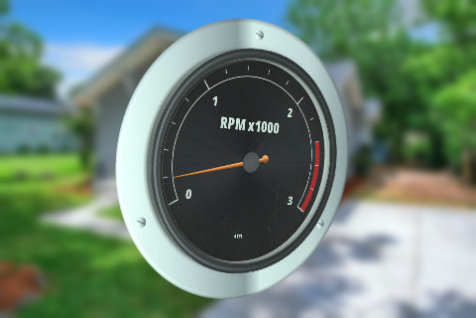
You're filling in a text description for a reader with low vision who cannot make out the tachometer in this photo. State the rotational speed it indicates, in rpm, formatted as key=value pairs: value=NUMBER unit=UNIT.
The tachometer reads value=200 unit=rpm
